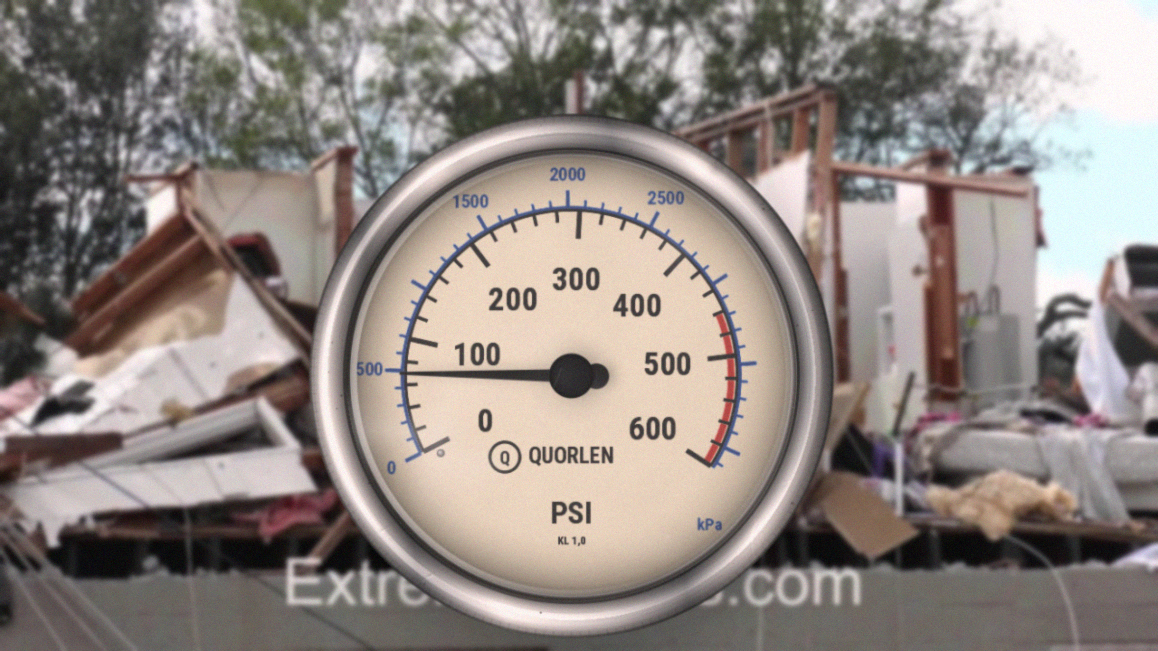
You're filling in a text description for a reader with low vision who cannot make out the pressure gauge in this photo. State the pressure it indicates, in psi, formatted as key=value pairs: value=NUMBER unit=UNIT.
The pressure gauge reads value=70 unit=psi
